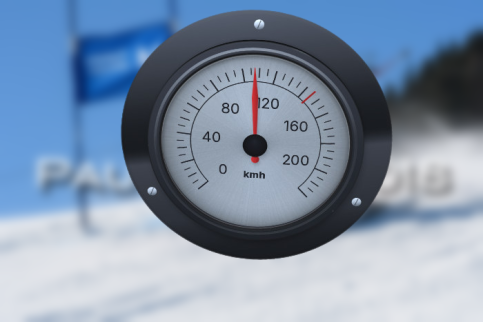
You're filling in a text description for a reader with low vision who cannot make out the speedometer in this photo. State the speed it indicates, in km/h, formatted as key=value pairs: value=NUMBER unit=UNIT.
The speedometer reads value=107.5 unit=km/h
